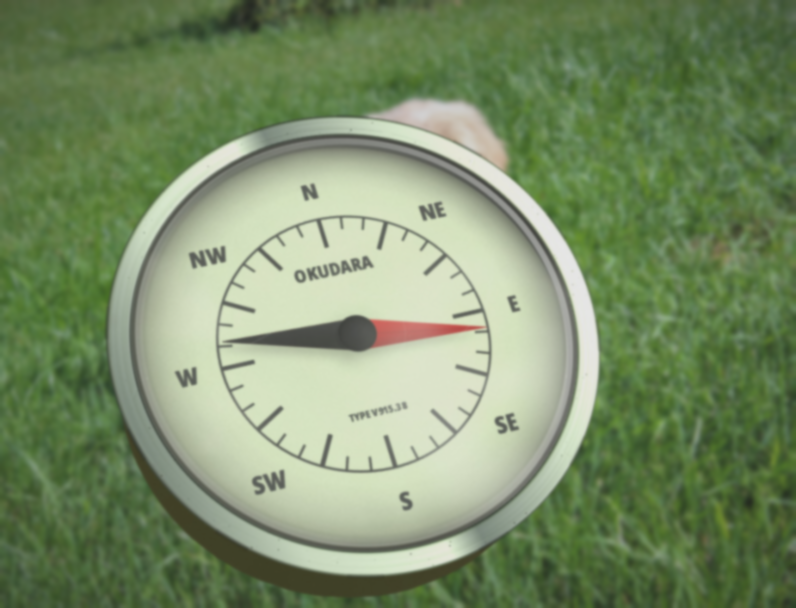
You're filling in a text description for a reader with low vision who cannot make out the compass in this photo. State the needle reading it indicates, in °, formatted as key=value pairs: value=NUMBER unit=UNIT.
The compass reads value=100 unit=°
